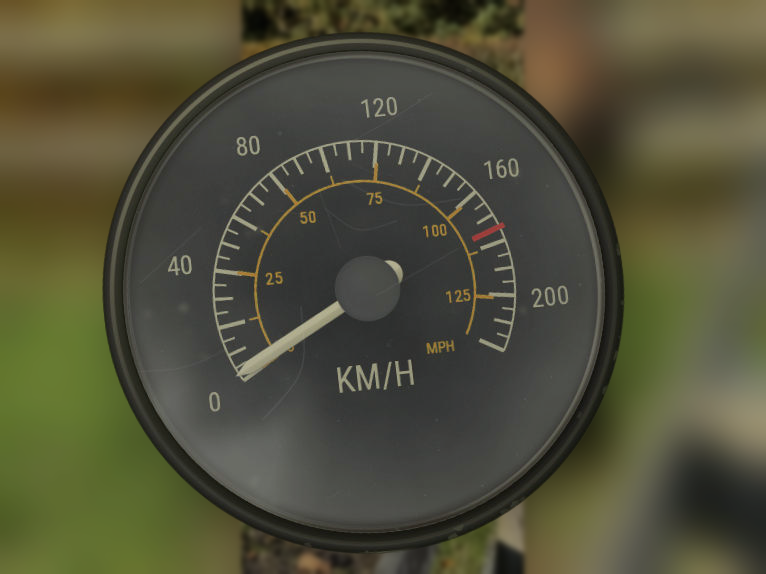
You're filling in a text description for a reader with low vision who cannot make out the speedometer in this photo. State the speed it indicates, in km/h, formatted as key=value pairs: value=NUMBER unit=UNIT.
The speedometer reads value=2.5 unit=km/h
